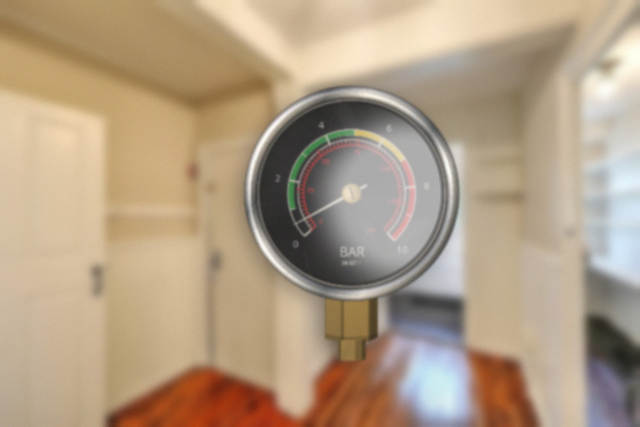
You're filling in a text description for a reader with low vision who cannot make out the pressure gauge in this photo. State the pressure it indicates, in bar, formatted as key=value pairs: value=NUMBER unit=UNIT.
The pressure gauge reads value=0.5 unit=bar
